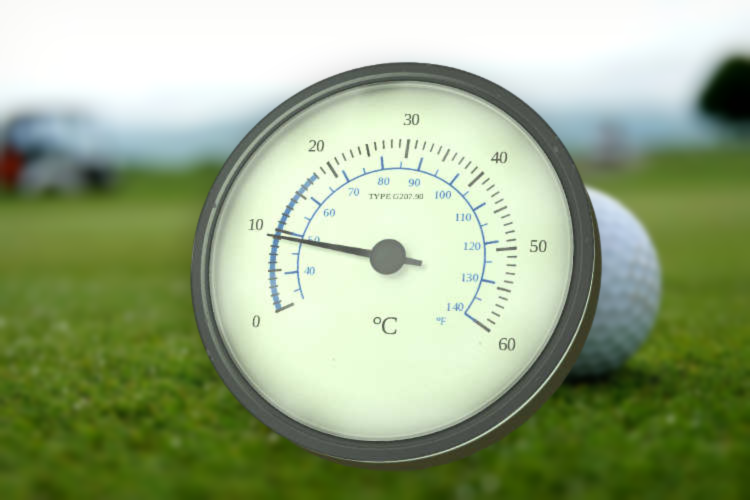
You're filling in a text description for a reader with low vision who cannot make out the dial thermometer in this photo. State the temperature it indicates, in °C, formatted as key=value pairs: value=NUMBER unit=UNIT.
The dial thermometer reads value=9 unit=°C
